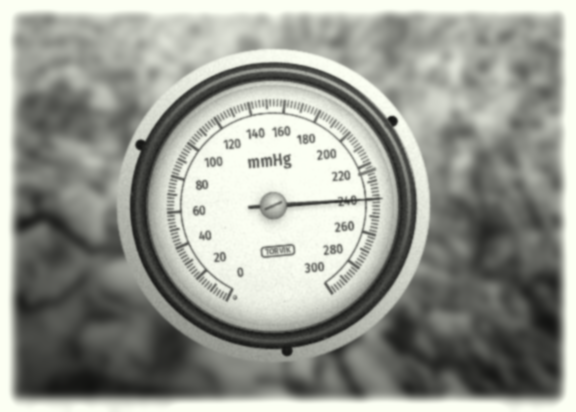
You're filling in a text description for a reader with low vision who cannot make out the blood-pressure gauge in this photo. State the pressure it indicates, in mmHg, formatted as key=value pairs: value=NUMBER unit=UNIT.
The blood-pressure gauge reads value=240 unit=mmHg
